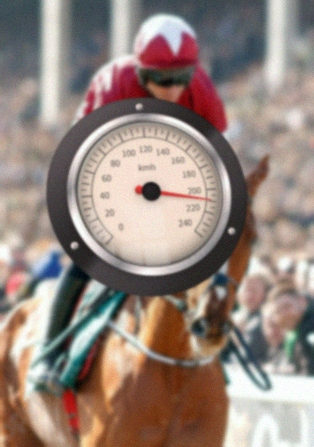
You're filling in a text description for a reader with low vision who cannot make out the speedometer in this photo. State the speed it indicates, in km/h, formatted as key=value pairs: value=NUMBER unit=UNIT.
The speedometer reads value=210 unit=km/h
